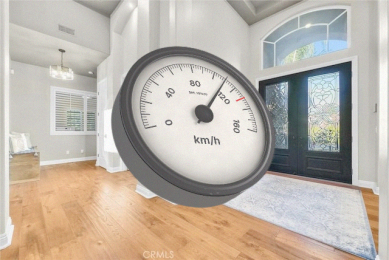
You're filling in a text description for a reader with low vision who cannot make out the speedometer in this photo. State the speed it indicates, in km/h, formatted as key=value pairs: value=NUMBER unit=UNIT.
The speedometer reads value=110 unit=km/h
